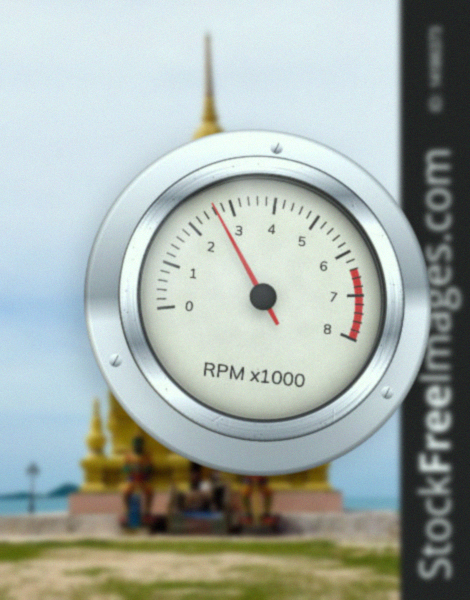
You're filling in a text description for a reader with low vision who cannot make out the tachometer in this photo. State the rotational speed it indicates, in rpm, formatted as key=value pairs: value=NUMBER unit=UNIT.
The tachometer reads value=2600 unit=rpm
